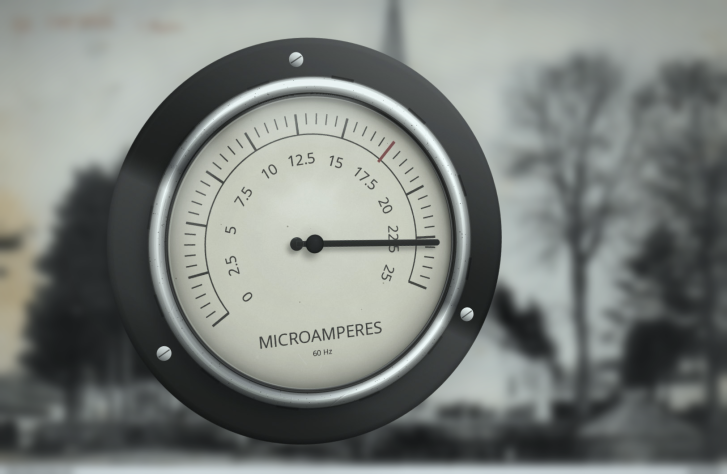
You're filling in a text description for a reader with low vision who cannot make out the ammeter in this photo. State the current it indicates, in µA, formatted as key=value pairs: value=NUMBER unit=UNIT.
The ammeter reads value=22.75 unit=µA
